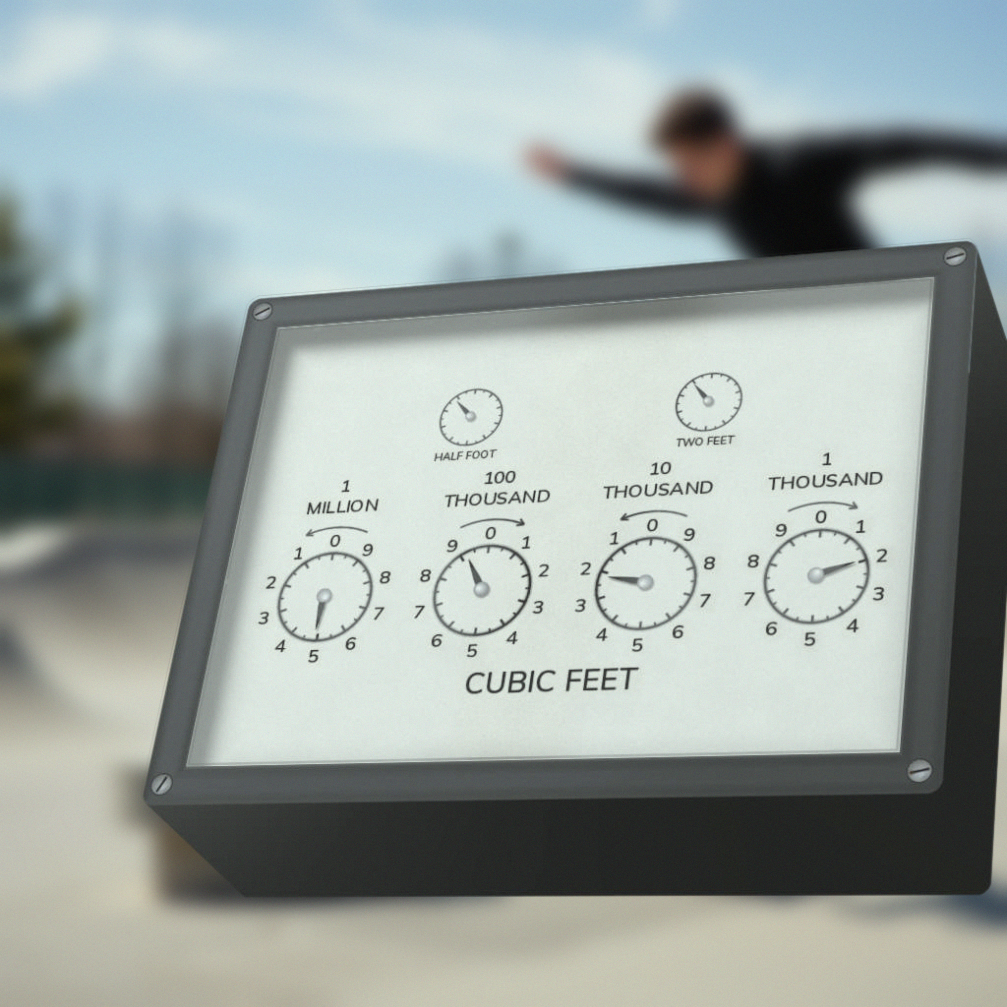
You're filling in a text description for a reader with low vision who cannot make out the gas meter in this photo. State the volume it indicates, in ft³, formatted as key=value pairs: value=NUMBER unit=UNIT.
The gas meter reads value=492200 unit=ft³
